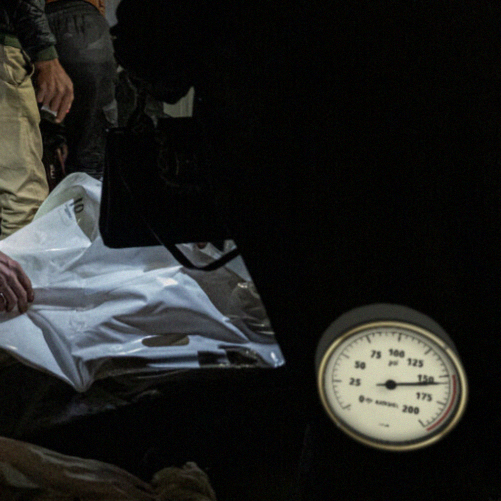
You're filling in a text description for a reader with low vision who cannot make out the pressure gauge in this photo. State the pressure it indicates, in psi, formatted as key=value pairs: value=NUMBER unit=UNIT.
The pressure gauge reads value=155 unit=psi
